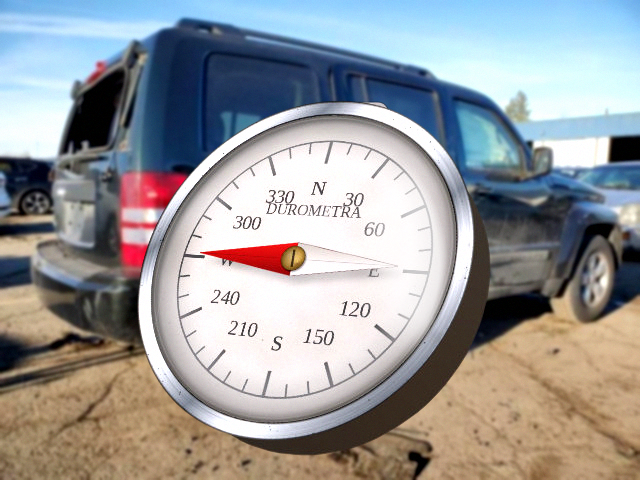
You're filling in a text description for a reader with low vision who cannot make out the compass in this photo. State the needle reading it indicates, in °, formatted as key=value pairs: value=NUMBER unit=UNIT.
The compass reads value=270 unit=°
